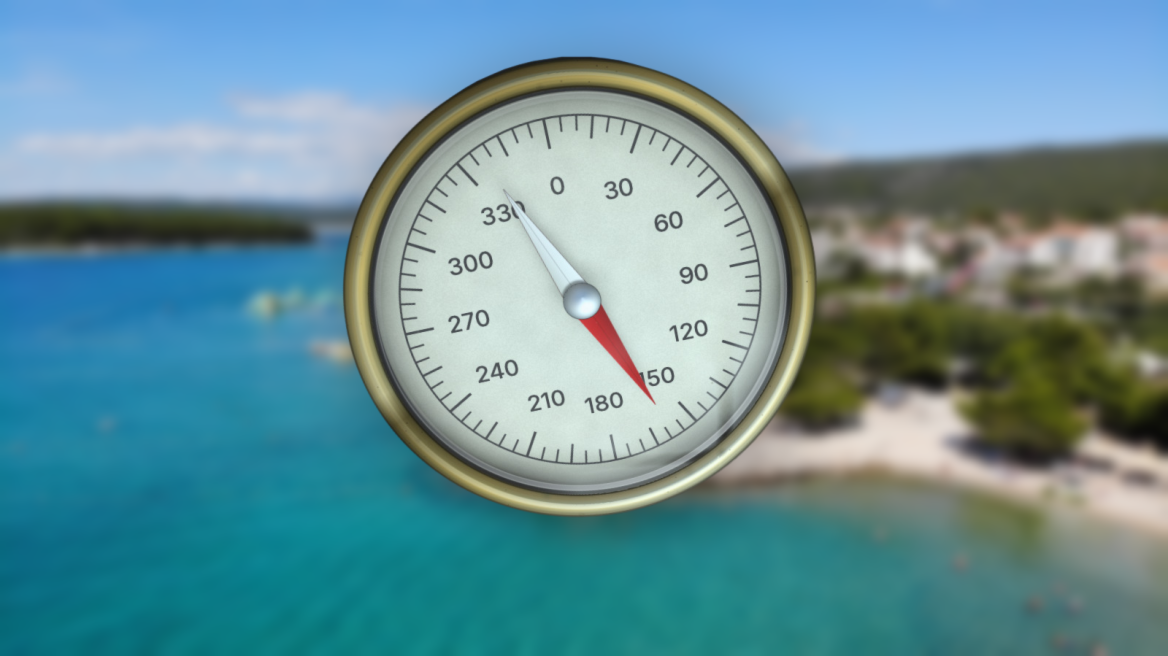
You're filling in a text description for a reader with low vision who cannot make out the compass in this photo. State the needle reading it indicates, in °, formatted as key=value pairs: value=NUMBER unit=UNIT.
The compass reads value=157.5 unit=°
